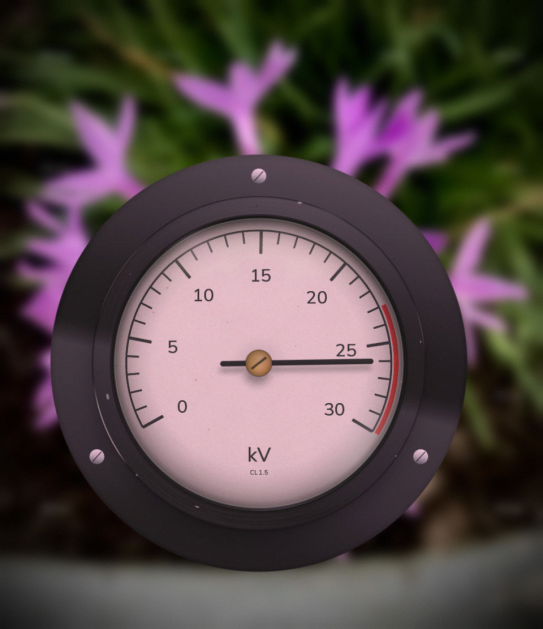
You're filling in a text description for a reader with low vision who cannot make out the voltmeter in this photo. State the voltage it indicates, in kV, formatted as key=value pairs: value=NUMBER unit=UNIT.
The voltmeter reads value=26 unit=kV
